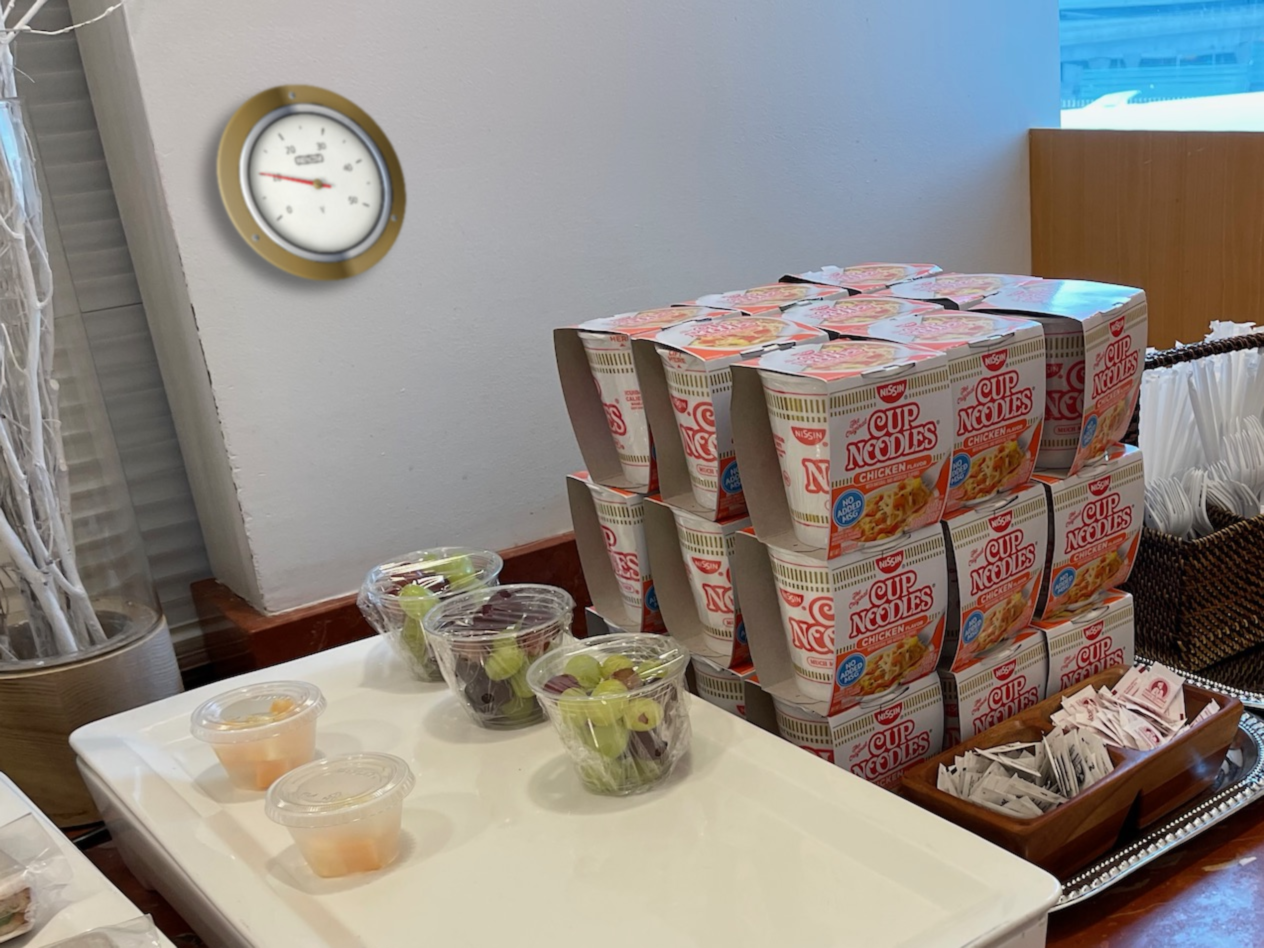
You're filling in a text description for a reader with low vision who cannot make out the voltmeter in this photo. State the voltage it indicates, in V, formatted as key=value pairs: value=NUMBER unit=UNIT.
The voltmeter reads value=10 unit=V
